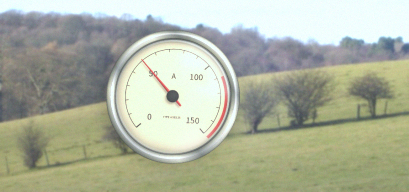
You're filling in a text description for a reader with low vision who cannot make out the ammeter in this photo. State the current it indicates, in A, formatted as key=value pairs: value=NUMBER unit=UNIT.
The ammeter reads value=50 unit=A
